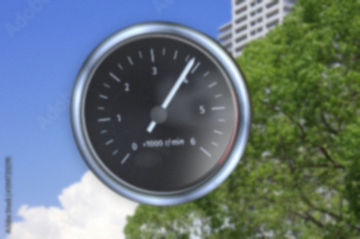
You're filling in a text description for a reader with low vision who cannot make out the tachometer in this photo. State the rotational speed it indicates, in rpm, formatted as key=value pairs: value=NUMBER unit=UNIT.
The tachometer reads value=3875 unit=rpm
